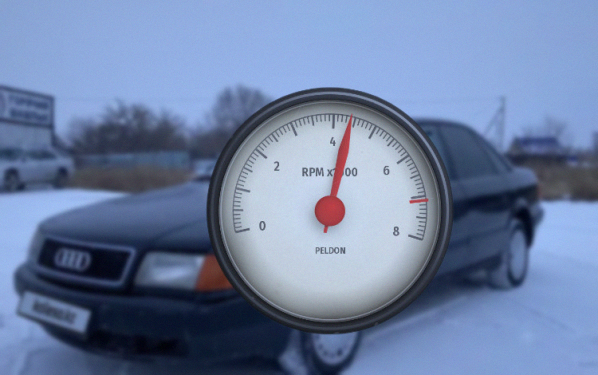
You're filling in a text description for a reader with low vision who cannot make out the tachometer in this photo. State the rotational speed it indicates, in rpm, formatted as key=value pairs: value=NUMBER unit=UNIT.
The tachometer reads value=4400 unit=rpm
